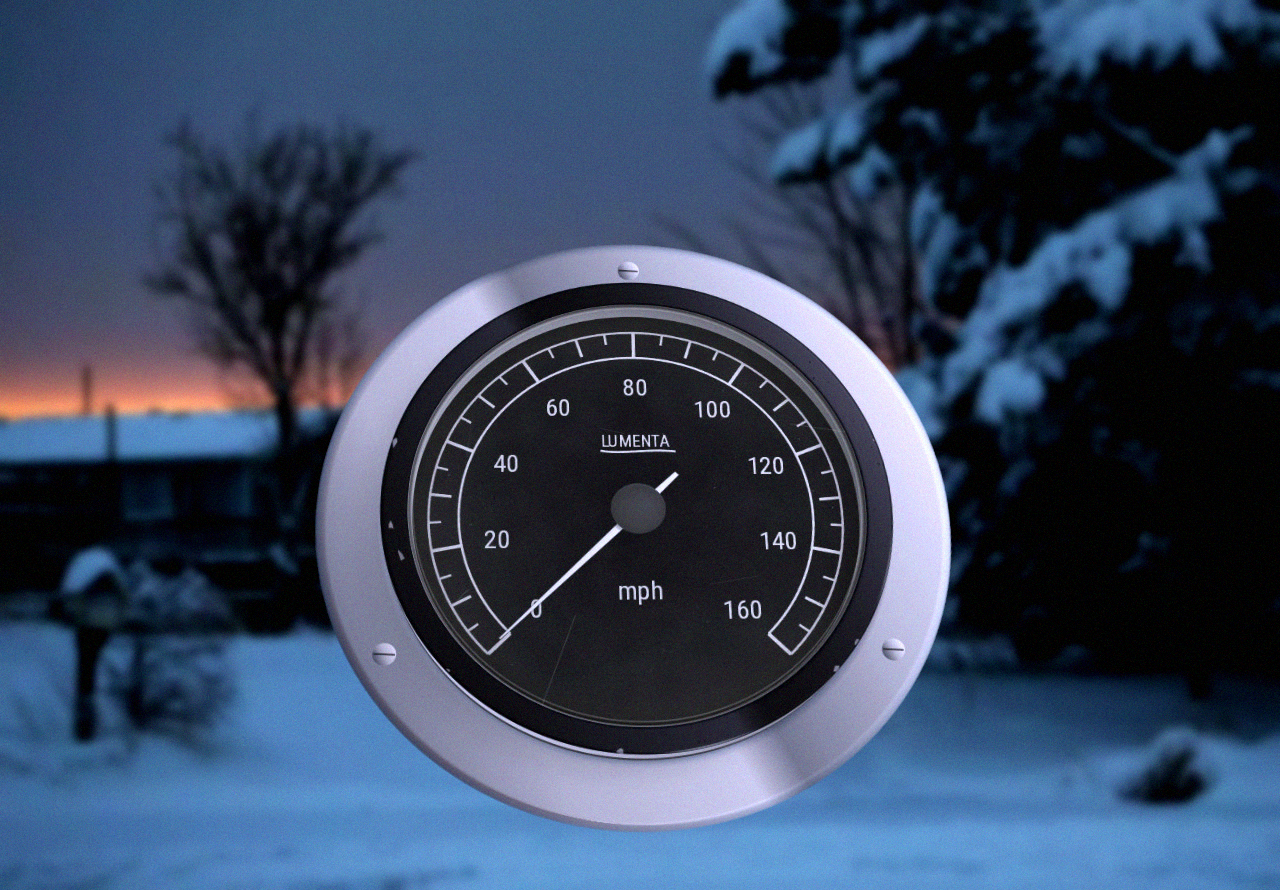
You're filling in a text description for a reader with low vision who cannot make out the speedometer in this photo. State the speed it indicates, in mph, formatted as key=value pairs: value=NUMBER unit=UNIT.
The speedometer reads value=0 unit=mph
